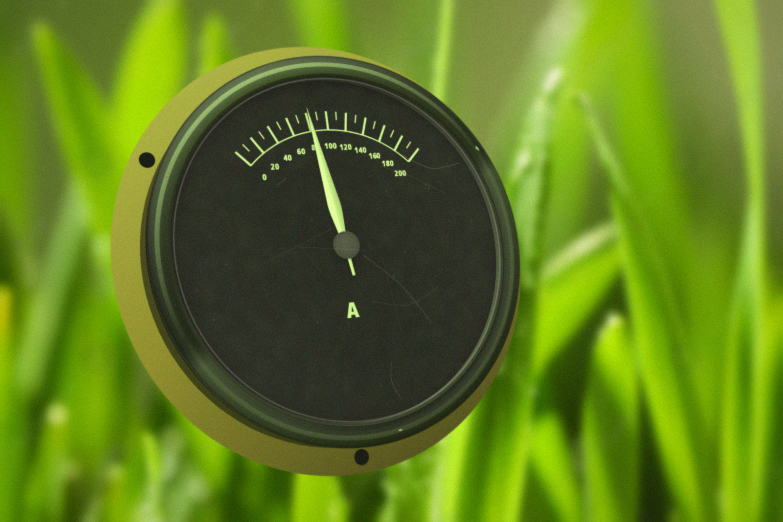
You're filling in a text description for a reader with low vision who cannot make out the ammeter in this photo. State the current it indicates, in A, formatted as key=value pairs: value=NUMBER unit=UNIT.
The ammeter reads value=80 unit=A
